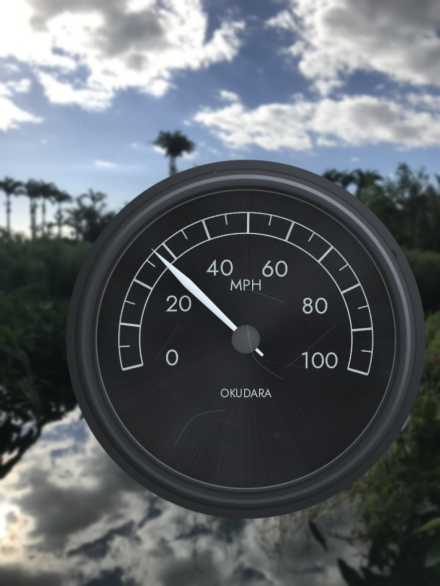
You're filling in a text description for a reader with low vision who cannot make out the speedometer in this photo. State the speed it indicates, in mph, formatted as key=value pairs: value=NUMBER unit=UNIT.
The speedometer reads value=27.5 unit=mph
